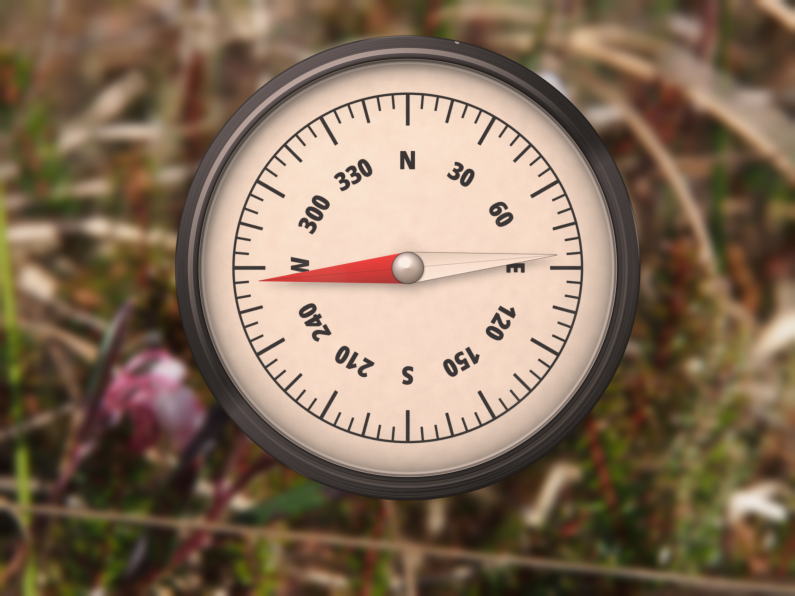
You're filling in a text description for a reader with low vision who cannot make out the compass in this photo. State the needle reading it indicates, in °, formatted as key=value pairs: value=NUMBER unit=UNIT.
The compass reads value=265 unit=°
